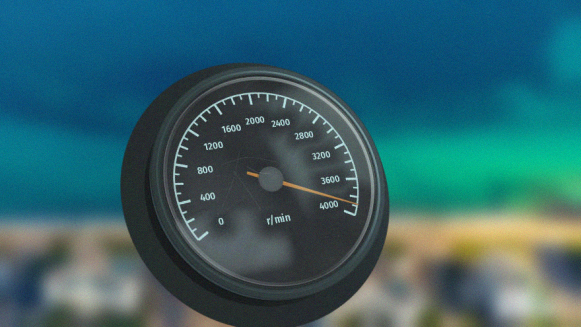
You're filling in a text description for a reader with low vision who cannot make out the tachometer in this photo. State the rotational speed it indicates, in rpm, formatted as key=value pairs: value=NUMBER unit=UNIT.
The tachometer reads value=3900 unit=rpm
